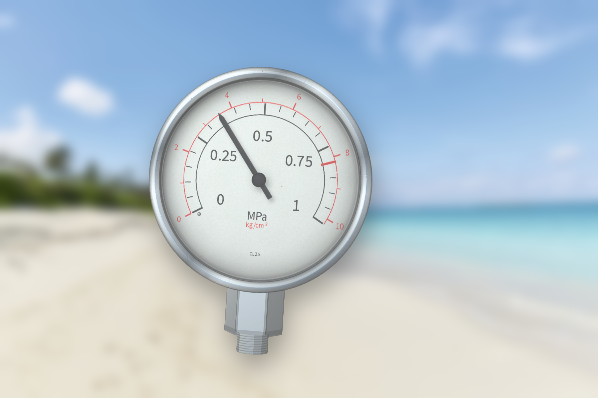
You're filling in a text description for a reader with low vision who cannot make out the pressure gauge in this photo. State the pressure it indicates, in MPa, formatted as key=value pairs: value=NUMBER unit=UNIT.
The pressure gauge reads value=0.35 unit=MPa
